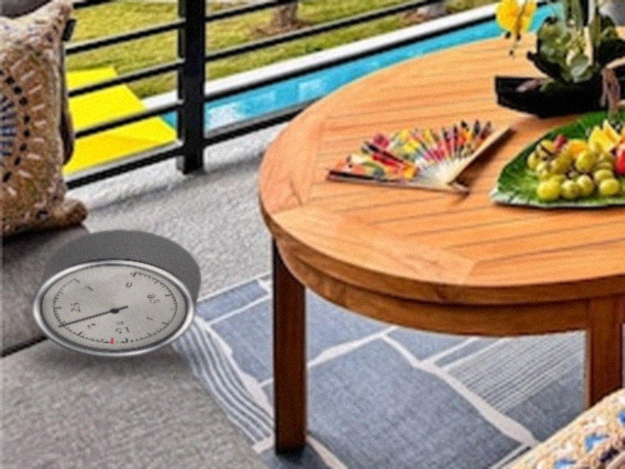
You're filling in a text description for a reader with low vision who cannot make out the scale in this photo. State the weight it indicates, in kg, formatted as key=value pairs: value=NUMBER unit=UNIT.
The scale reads value=2.25 unit=kg
